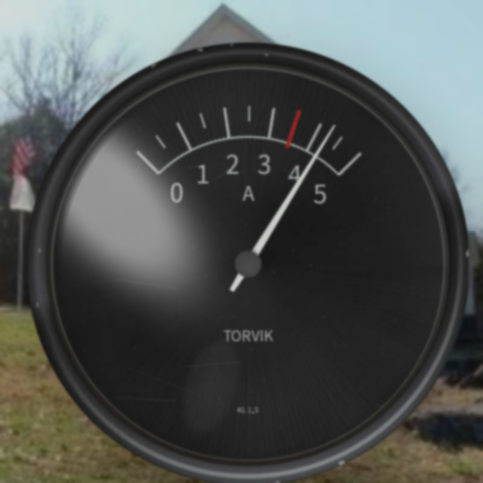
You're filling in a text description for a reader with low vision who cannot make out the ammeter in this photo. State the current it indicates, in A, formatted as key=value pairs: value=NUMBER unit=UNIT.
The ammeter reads value=4.25 unit=A
